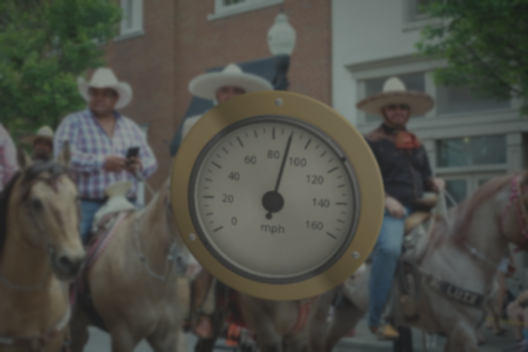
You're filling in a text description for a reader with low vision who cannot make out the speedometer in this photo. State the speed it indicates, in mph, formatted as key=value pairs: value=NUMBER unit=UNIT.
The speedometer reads value=90 unit=mph
